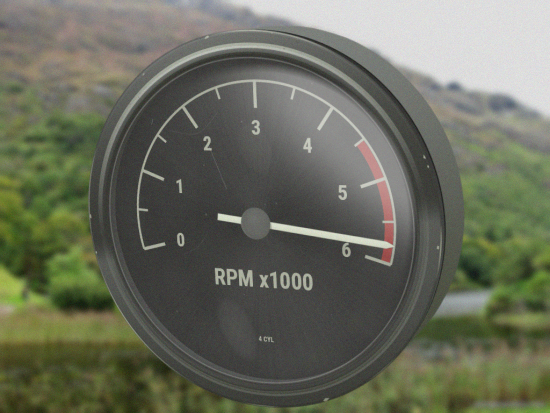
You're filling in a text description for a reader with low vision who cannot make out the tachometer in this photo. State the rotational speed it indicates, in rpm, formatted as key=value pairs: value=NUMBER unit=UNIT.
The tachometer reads value=5750 unit=rpm
